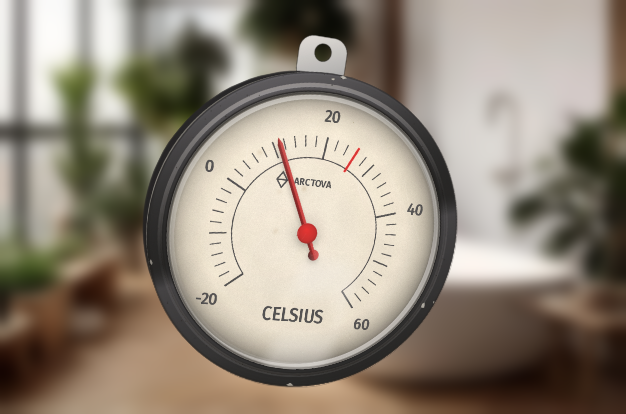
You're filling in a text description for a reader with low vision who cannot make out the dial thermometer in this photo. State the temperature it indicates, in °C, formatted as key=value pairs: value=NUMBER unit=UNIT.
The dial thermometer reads value=11 unit=°C
